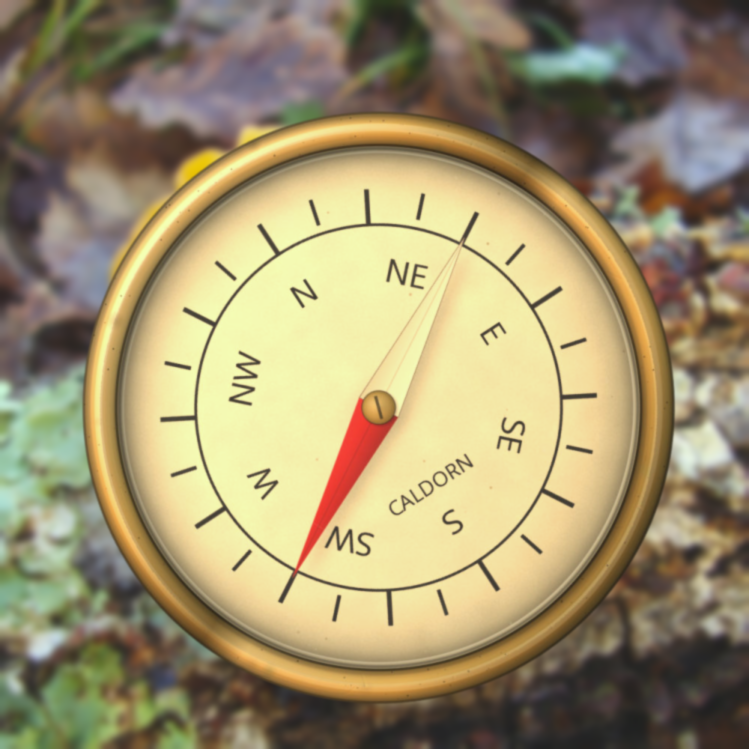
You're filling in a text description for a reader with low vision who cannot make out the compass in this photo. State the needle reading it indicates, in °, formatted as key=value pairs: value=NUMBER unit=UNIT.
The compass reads value=240 unit=°
